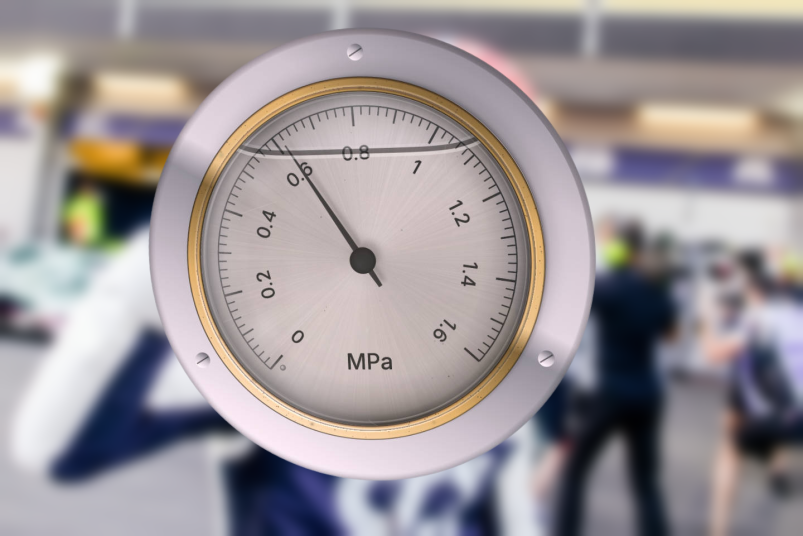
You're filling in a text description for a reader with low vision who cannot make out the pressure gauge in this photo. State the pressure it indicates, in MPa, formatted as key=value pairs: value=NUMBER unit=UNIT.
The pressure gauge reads value=0.62 unit=MPa
